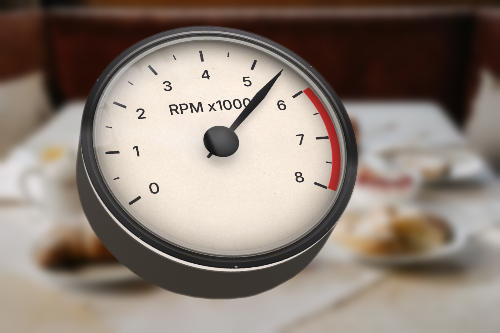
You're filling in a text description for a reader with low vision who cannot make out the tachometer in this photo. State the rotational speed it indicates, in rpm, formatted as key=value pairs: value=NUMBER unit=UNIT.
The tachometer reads value=5500 unit=rpm
